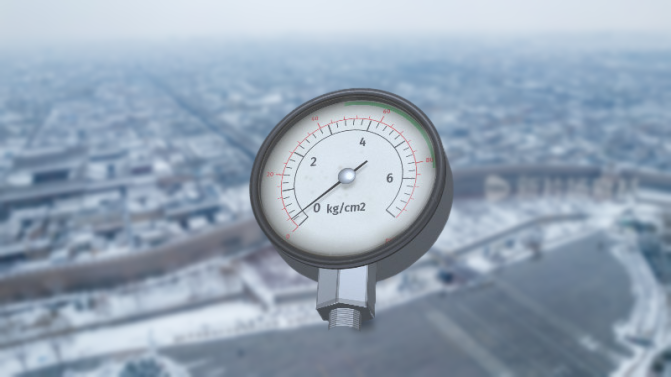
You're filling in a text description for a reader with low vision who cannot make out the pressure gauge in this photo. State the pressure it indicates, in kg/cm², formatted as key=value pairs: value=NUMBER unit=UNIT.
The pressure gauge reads value=0.2 unit=kg/cm²
